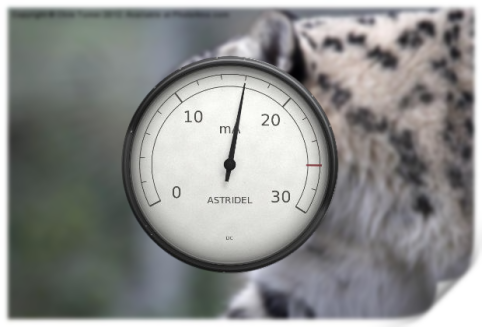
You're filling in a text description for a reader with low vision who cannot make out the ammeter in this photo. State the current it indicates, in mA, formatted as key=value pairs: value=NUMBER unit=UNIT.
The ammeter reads value=16 unit=mA
